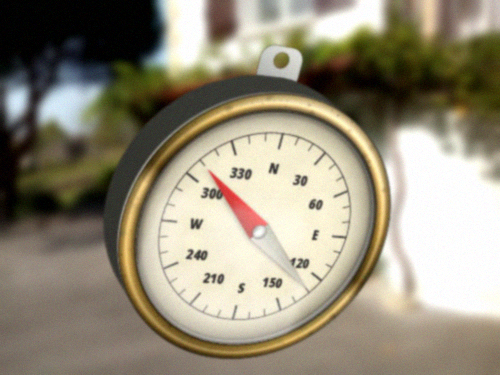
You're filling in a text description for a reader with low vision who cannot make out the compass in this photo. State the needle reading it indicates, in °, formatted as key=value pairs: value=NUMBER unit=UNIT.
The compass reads value=310 unit=°
